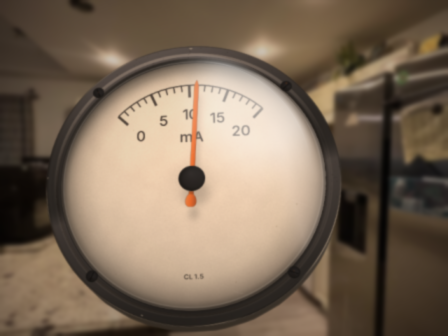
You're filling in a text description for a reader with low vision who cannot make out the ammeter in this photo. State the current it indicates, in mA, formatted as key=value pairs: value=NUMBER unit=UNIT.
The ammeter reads value=11 unit=mA
